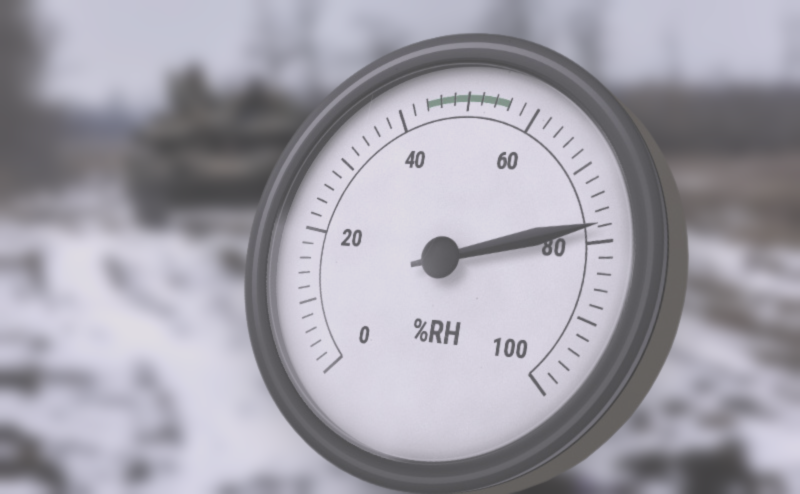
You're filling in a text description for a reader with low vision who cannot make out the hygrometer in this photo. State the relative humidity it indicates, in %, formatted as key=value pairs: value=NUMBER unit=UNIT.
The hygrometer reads value=78 unit=%
